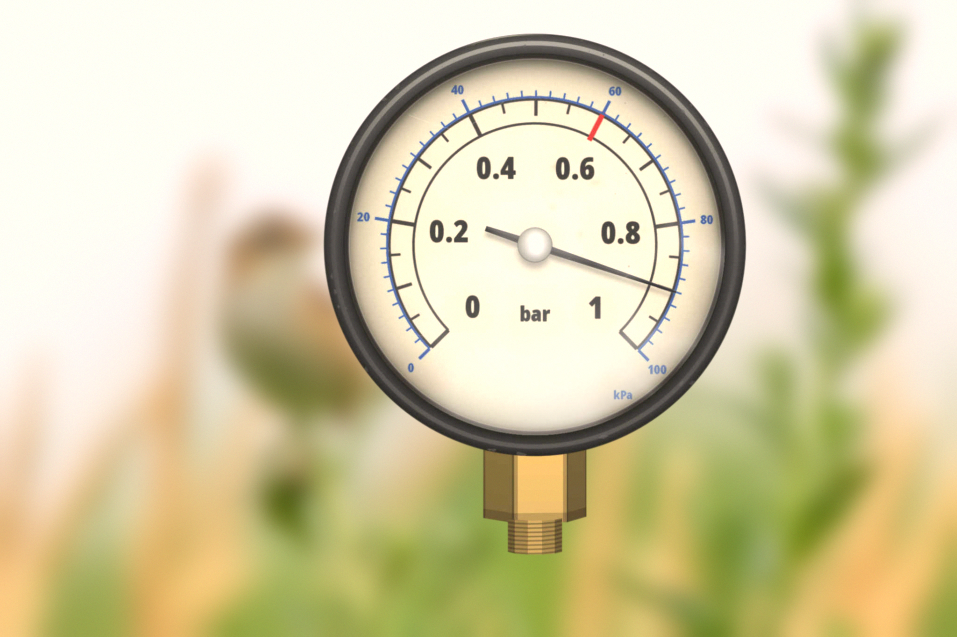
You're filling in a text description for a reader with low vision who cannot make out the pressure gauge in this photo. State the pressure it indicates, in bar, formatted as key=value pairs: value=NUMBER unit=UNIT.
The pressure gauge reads value=0.9 unit=bar
